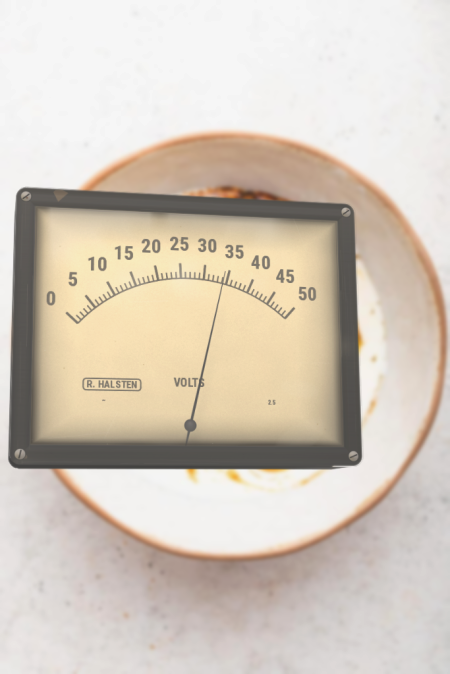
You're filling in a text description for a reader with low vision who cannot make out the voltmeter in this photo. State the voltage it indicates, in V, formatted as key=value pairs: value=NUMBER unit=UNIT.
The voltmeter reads value=34 unit=V
